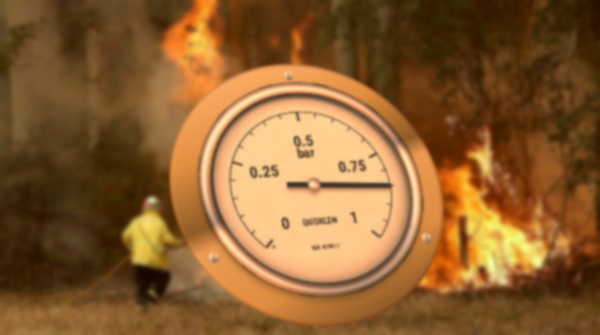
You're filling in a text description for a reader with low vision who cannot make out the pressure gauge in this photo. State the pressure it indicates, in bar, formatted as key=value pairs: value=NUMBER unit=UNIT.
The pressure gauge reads value=0.85 unit=bar
